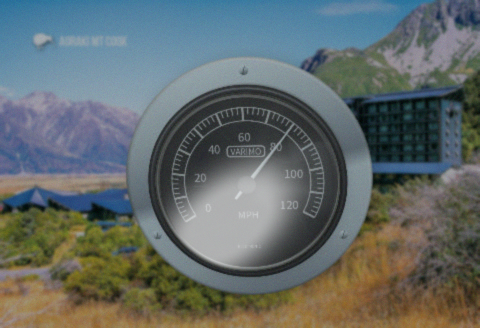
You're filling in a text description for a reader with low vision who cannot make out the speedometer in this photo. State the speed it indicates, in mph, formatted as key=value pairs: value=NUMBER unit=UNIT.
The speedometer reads value=80 unit=mph
